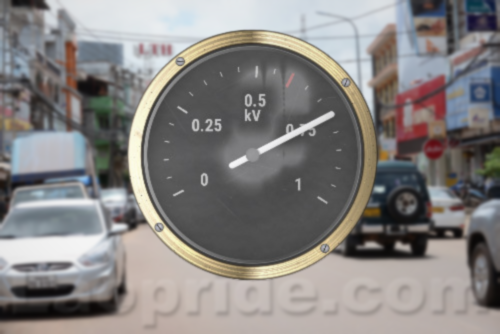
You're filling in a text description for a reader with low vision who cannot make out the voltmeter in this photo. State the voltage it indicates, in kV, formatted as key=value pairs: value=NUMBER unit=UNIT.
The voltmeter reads value=0.75 unit=kV
